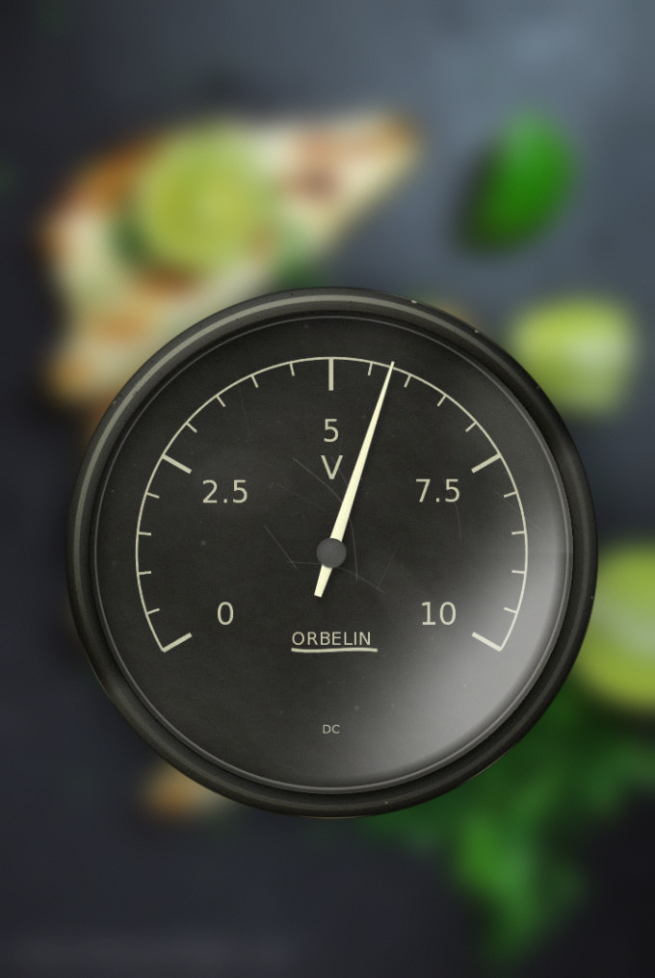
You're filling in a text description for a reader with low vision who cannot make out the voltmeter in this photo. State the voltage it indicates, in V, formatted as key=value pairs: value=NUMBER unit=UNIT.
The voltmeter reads value=5.75 unit=V
